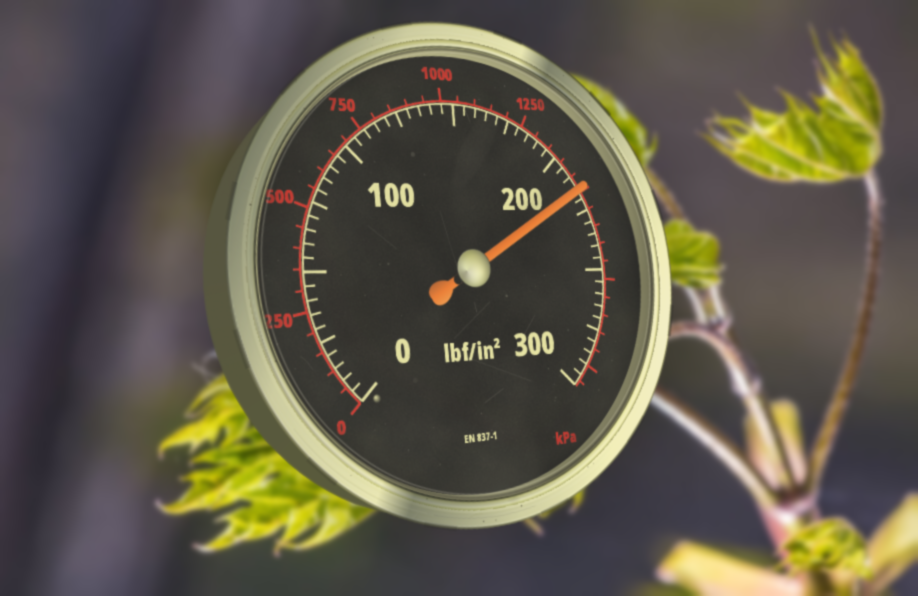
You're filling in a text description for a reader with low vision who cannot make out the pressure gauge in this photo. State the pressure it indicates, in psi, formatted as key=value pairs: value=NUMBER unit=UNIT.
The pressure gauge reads value=215 unit=psi
